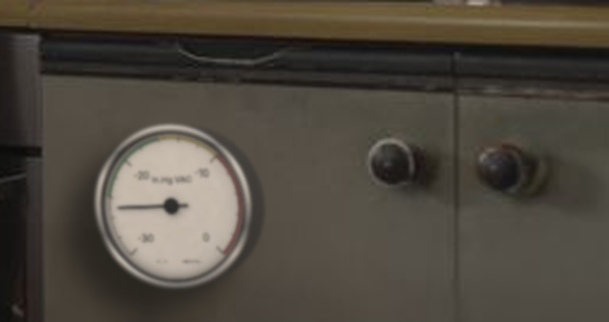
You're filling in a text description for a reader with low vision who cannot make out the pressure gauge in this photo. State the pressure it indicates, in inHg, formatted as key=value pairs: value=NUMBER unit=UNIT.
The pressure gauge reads value=-25 unit=inHg
